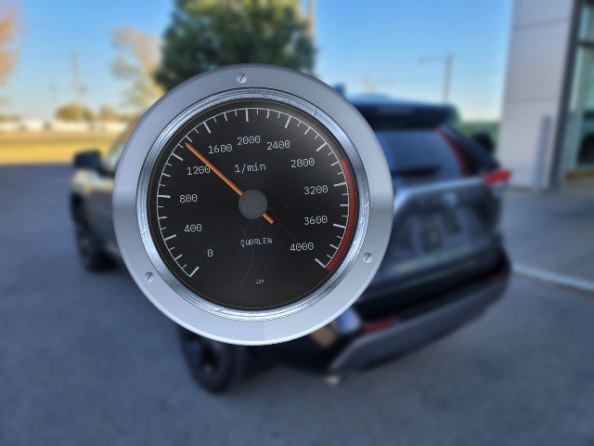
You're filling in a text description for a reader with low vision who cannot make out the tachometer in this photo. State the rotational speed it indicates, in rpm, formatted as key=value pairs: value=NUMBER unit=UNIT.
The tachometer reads value=1350 unit=rpm
